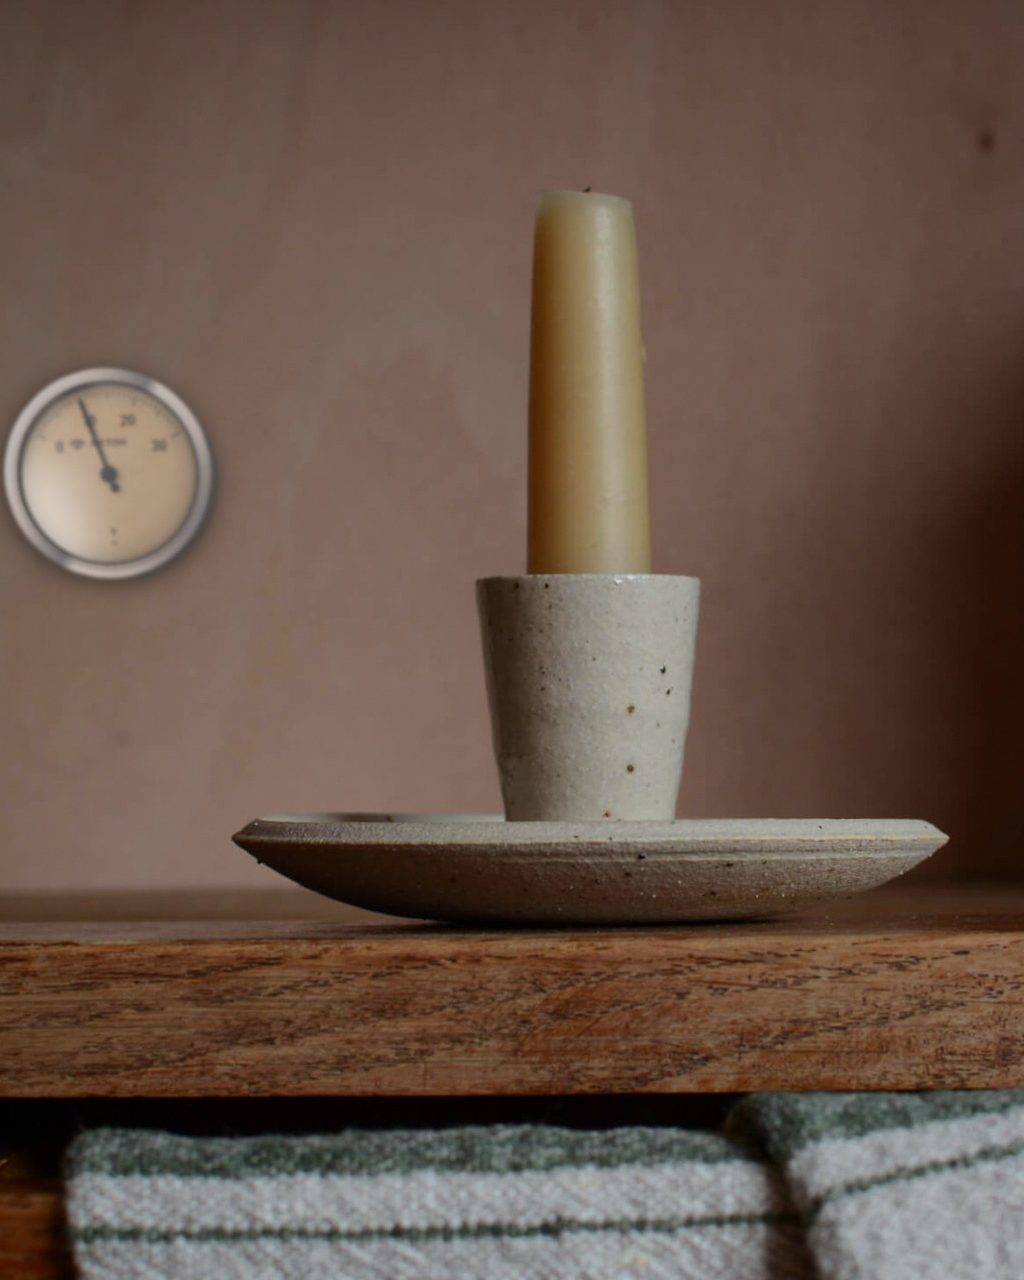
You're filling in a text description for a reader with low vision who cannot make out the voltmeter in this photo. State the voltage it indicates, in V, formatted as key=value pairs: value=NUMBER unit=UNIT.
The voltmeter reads value=10 unit=V
